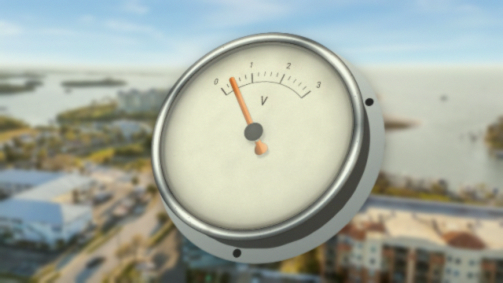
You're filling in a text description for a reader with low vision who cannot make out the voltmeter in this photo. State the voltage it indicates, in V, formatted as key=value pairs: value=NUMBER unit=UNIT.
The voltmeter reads value=0.4 unit=V
